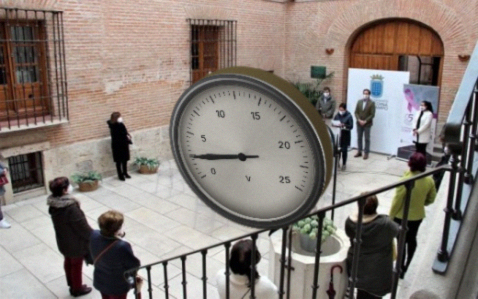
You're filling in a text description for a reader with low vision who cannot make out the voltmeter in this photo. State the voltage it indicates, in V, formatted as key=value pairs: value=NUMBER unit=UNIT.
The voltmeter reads value=2.5 unit=V
